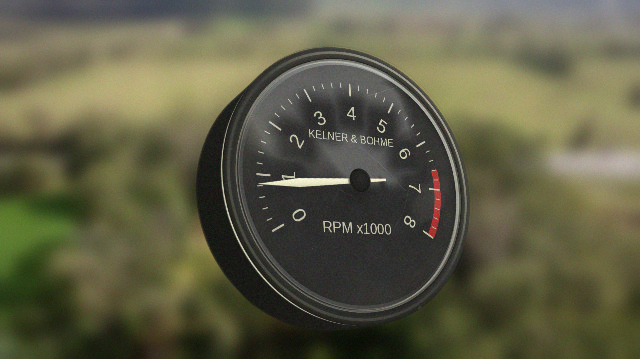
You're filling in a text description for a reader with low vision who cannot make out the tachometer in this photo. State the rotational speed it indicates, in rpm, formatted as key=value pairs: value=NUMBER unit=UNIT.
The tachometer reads value=800 unit=rpm
